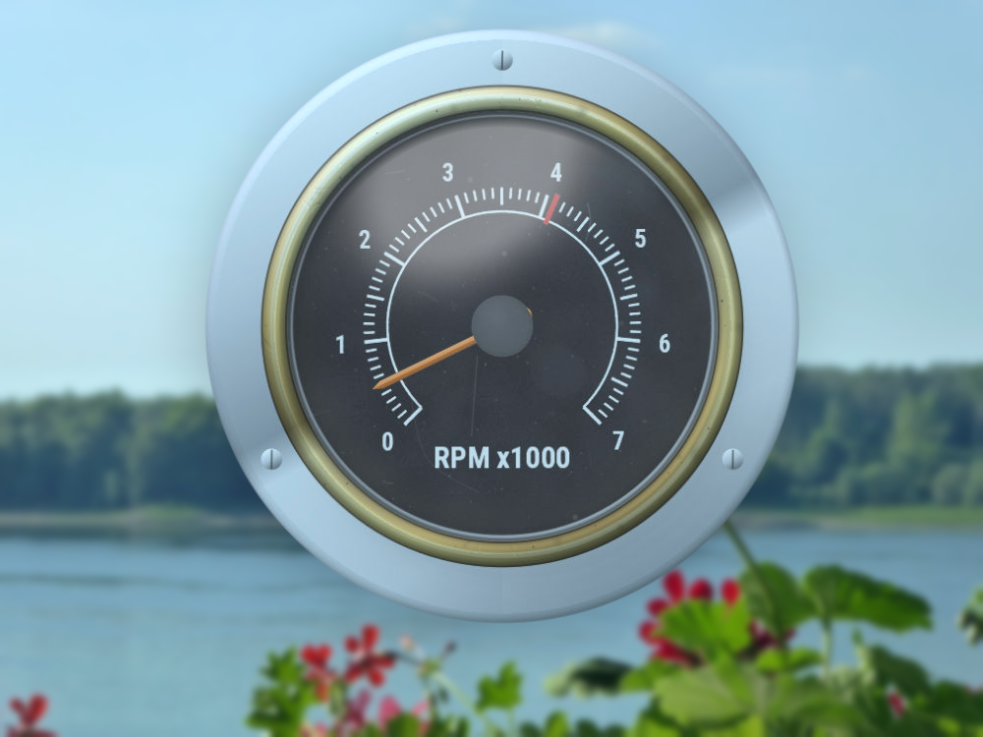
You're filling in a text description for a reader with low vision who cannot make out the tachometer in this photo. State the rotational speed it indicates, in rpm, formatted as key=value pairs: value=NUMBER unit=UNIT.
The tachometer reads value=500 unit=rpm
